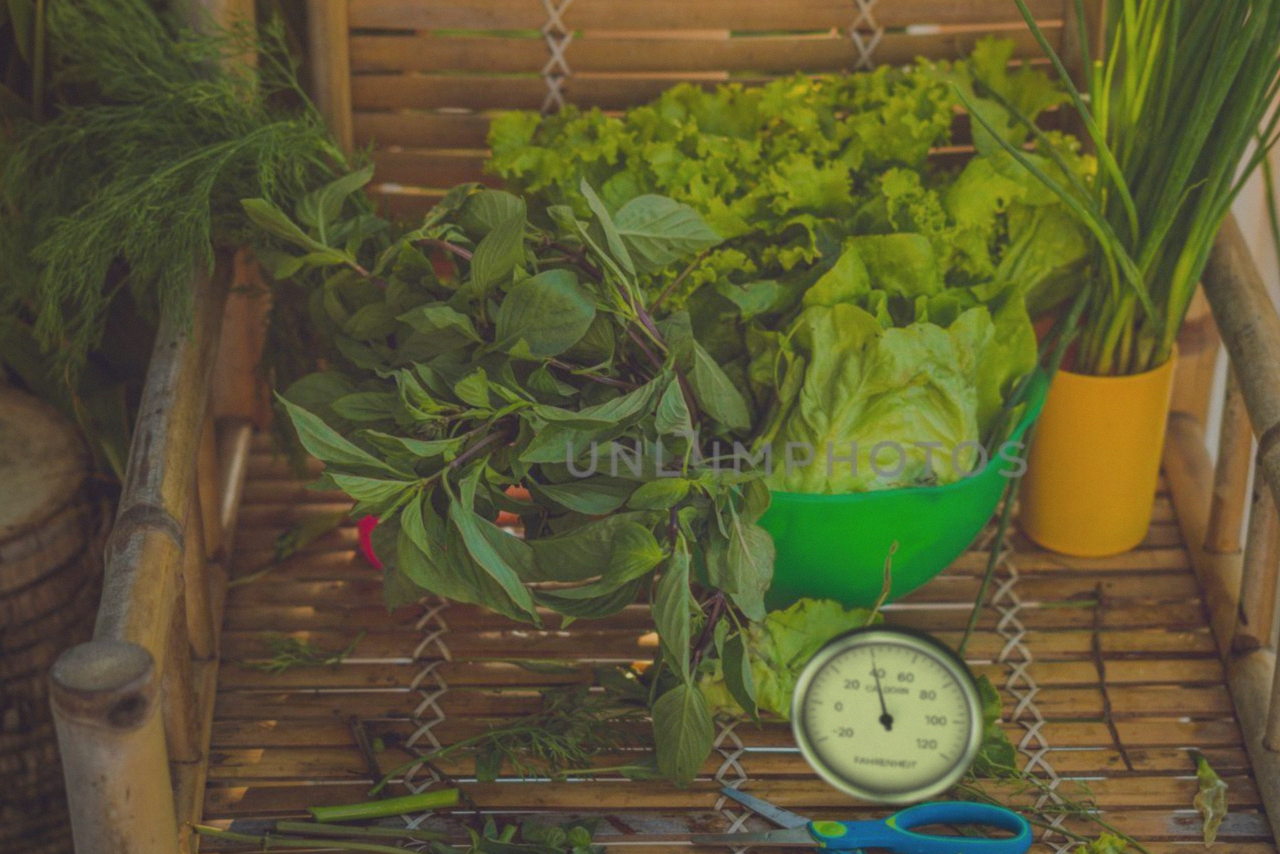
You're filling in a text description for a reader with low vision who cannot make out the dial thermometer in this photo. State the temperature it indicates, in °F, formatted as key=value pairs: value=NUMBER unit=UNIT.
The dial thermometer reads value=40 unit=°F
